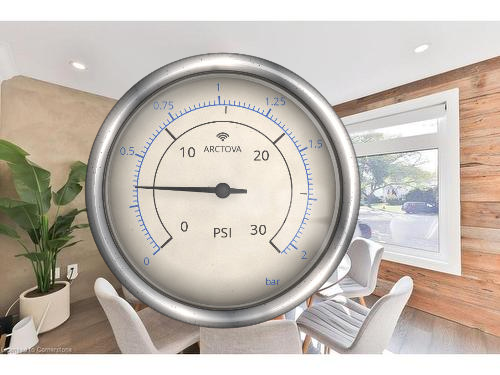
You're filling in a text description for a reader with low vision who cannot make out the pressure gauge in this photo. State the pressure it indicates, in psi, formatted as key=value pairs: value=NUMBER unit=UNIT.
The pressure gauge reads value=5 unit=psi
